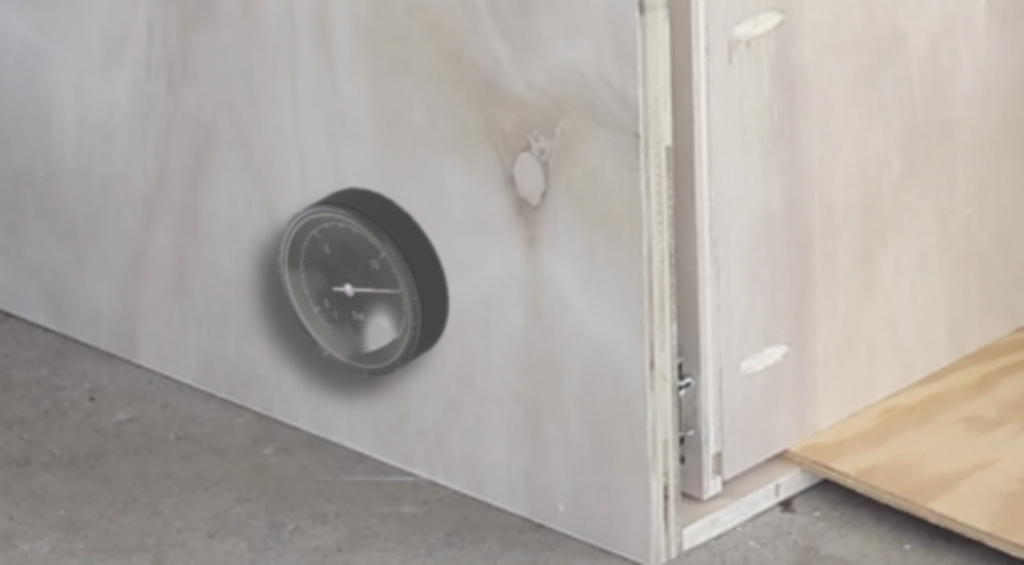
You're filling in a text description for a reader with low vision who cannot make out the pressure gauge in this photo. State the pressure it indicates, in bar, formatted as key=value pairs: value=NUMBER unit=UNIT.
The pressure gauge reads value=12 unit=bar
